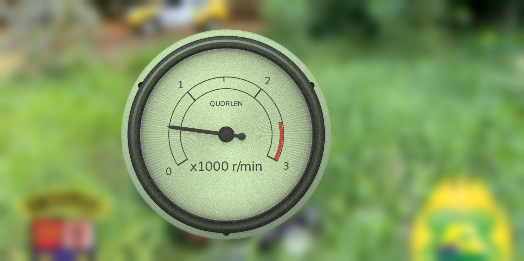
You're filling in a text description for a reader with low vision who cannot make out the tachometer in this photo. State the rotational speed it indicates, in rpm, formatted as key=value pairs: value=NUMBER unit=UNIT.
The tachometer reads value=500 unit=rpm
